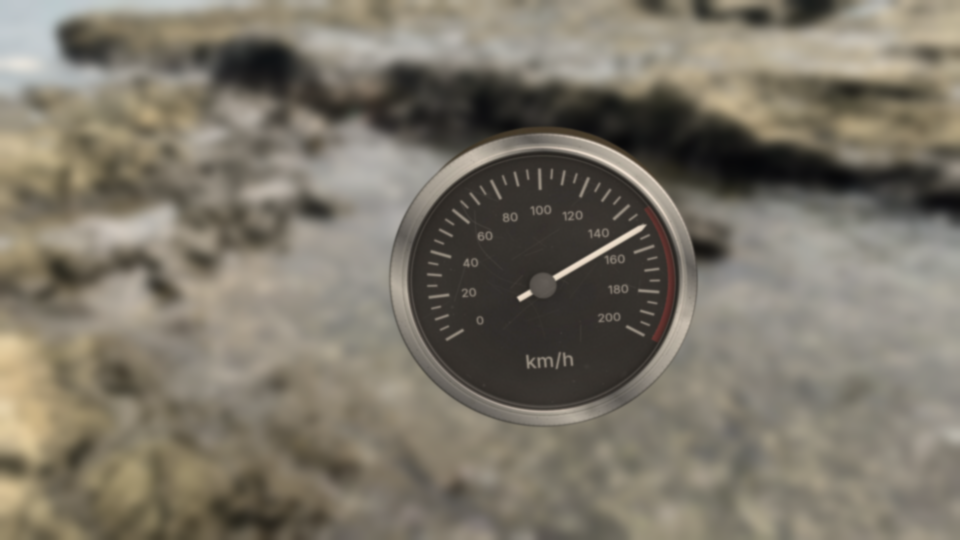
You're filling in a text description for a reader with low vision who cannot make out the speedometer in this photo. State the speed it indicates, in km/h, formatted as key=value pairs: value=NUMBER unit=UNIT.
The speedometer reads value=150 unit=km/h
